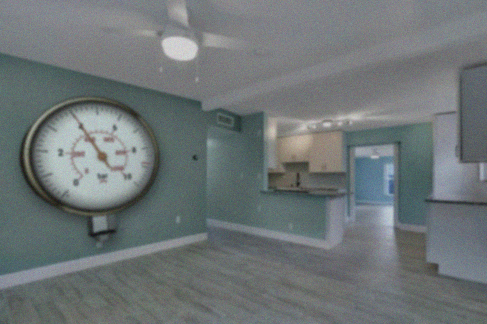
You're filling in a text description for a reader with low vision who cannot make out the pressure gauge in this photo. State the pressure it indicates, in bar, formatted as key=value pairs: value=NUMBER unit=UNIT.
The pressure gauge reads value=4 unit=bar
